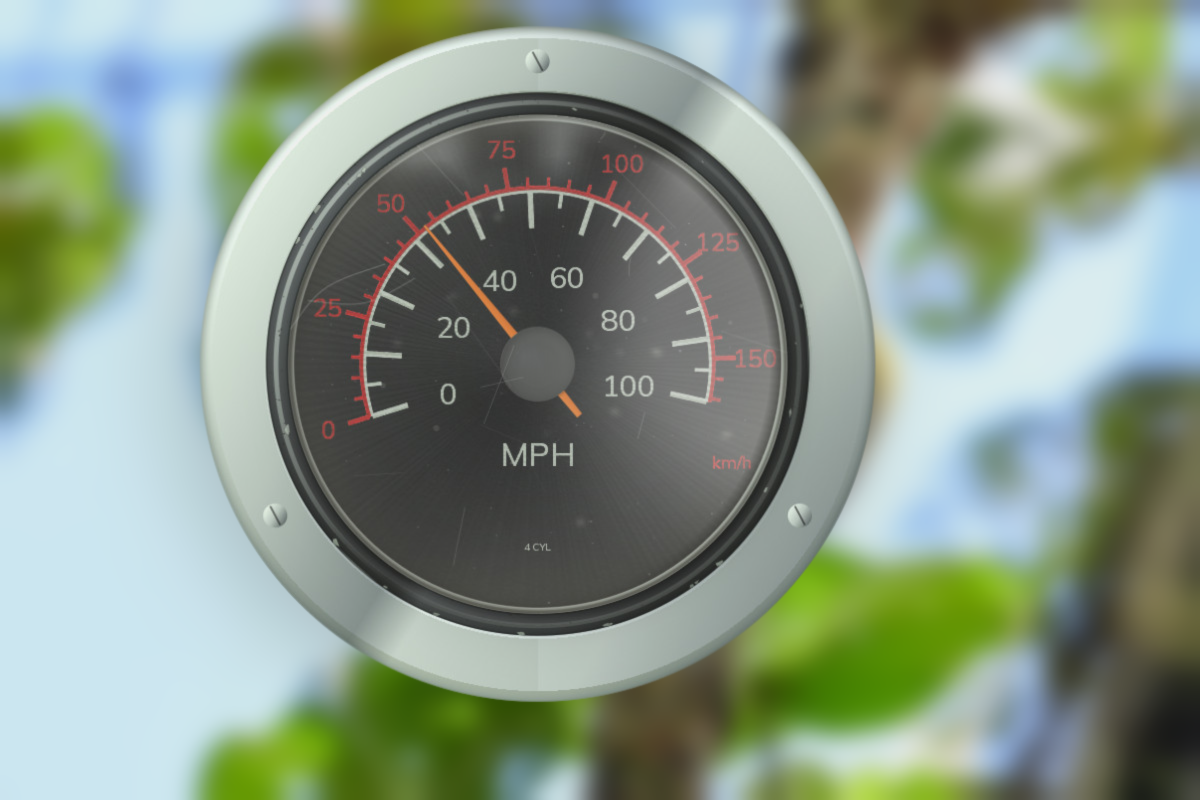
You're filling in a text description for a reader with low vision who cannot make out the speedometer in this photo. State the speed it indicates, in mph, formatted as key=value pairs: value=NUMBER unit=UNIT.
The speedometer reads value=32.5 unit=mph
